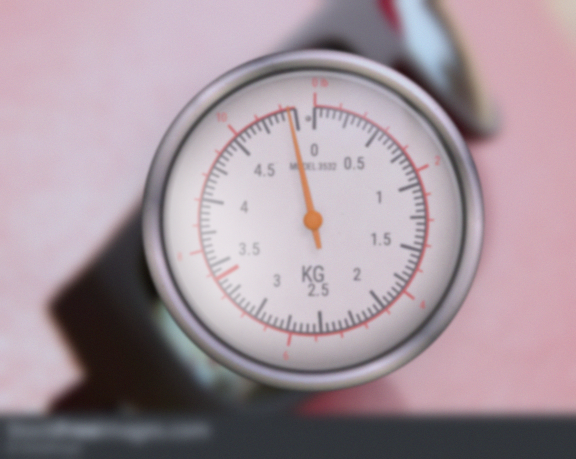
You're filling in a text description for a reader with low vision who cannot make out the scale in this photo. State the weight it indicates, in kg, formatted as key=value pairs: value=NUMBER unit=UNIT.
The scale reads value=4.95 unit=kg
